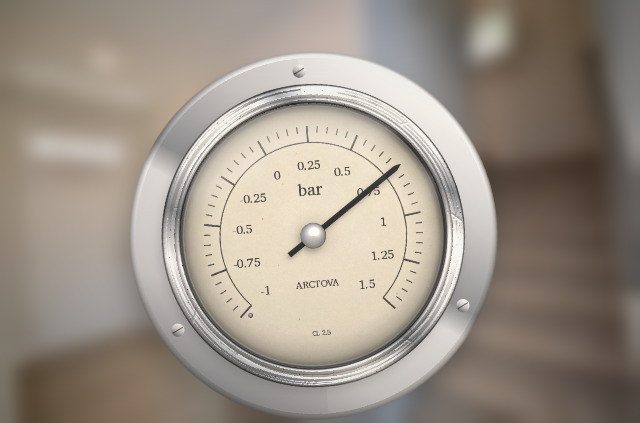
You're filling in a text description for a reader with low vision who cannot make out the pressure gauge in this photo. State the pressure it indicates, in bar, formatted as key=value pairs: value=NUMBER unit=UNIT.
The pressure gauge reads value=0.75 unit=bar
